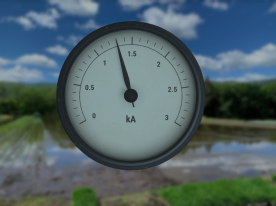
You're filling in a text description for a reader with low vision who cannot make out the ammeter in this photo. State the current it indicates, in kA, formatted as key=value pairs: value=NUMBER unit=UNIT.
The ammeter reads value=1.3 unit=kA
